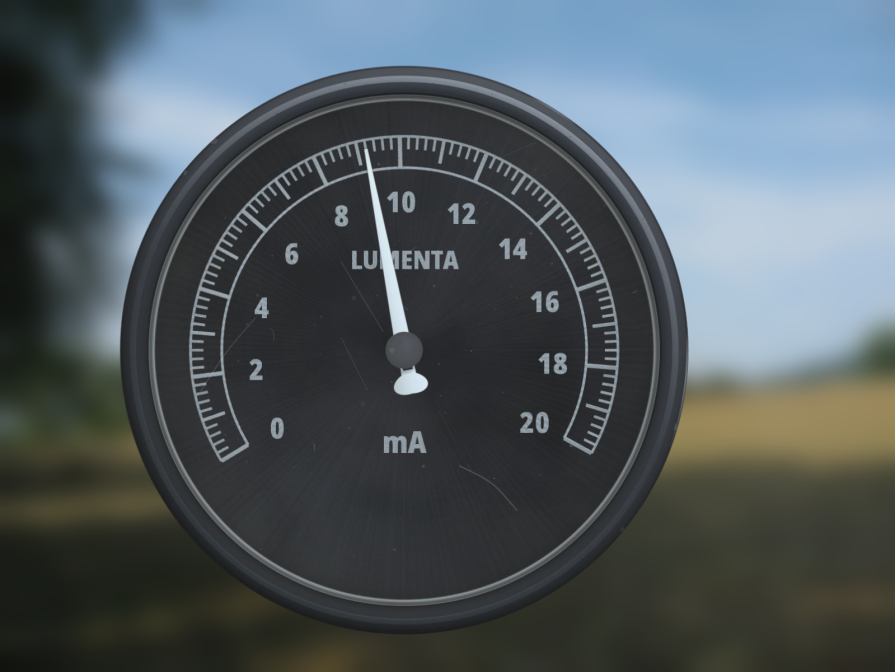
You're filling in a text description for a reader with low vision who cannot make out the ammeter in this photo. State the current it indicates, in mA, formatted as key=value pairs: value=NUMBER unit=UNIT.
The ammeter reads value=9.2 unit=mA
